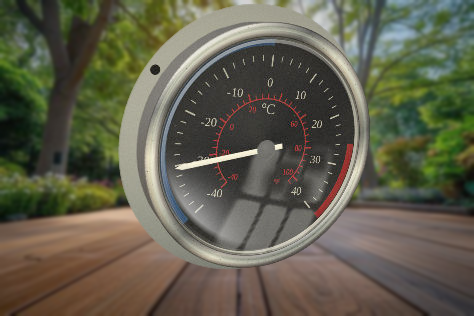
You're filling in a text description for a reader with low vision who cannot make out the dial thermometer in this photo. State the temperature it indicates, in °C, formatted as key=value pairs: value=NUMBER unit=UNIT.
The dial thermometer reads value=-30 unit=°C
